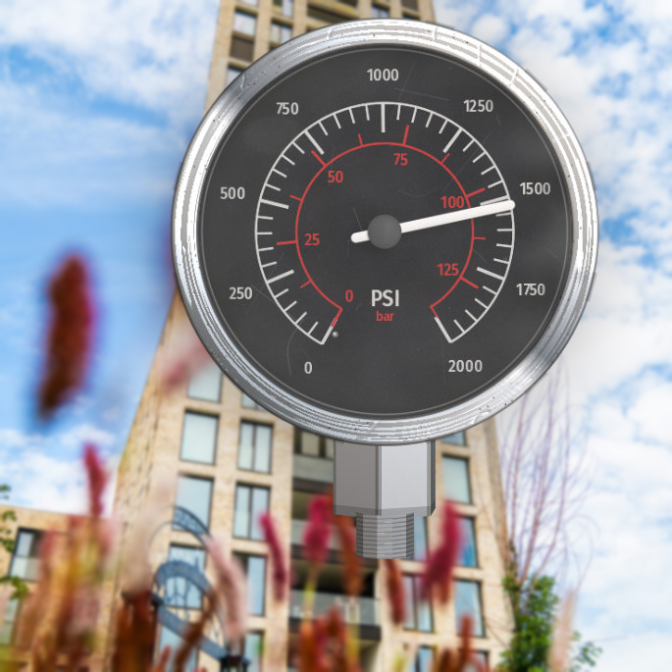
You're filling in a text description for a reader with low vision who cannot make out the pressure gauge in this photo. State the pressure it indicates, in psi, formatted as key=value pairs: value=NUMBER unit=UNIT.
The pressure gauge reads value=1525 unit=psi
